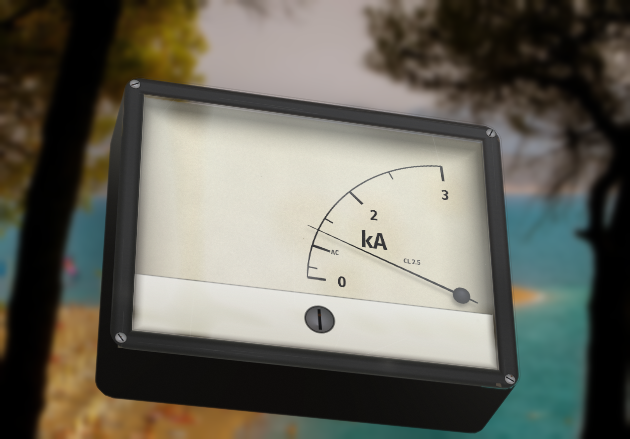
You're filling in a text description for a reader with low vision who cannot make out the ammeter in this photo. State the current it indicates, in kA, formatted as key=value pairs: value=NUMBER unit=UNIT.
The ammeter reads value=1.25 unit=kA
